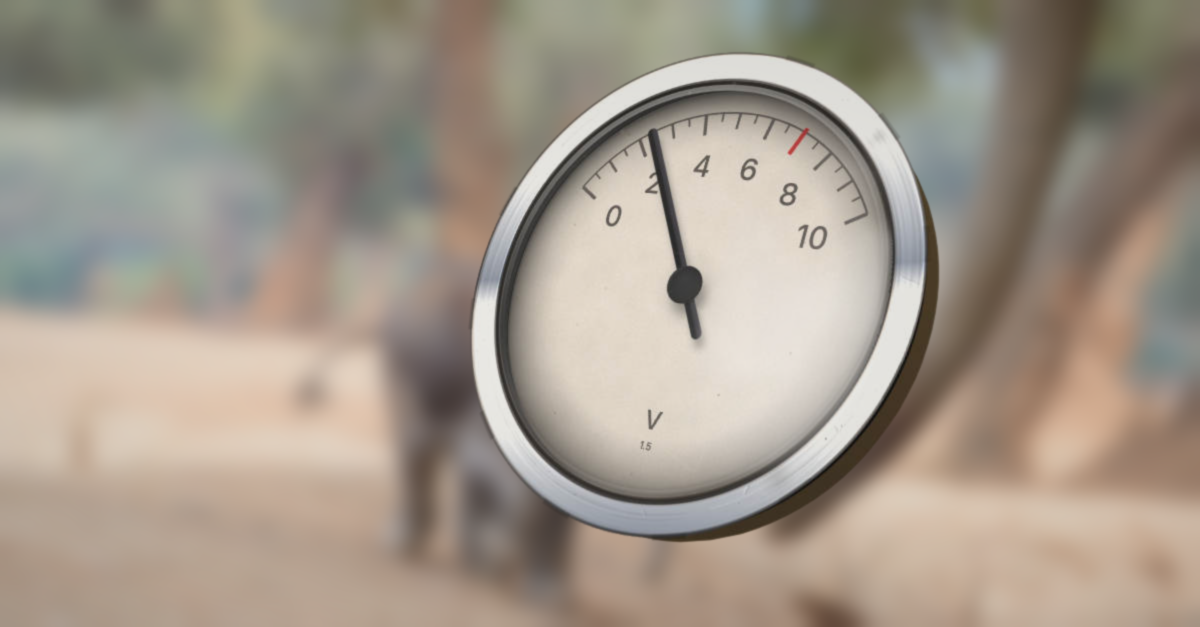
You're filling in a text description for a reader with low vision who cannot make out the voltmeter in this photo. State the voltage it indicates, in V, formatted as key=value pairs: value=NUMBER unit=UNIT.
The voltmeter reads value=2.5 unit=V
